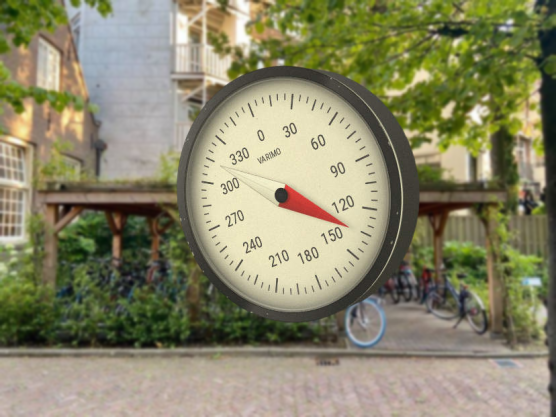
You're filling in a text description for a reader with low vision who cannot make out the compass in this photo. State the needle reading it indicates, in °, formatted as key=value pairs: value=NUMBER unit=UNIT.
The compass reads value=135 unit=°
